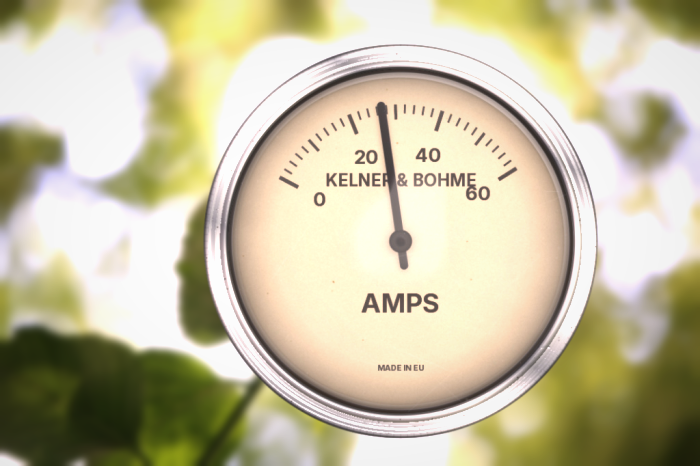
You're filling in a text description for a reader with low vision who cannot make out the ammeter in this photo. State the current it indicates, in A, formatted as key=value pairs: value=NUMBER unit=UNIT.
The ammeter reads value=27 unit=A
